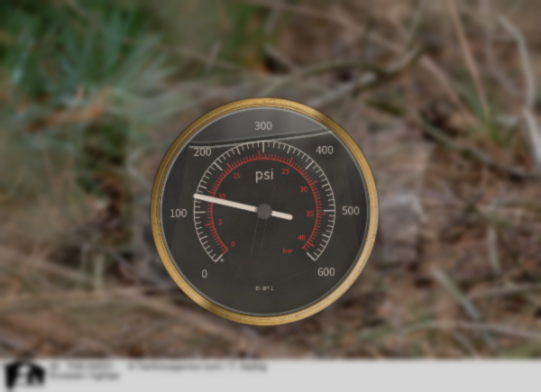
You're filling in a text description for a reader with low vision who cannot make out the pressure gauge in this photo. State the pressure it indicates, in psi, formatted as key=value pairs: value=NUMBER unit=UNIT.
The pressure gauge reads value=130 unit=psi
